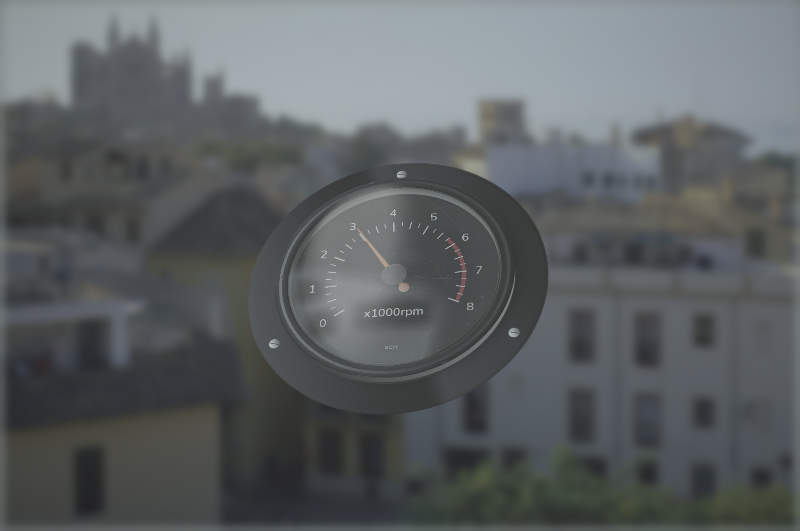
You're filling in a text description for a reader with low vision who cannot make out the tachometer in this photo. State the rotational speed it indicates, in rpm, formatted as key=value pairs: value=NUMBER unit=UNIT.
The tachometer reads value=3000 unit=rpm
